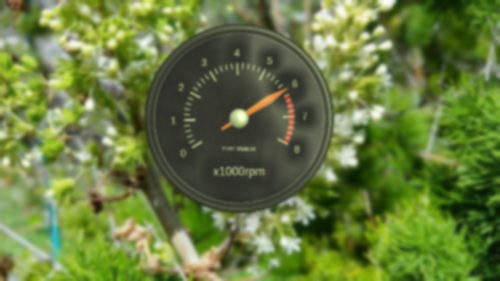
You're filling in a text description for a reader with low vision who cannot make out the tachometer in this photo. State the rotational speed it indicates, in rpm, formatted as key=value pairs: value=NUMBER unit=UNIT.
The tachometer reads value=6000 unit=rpm
